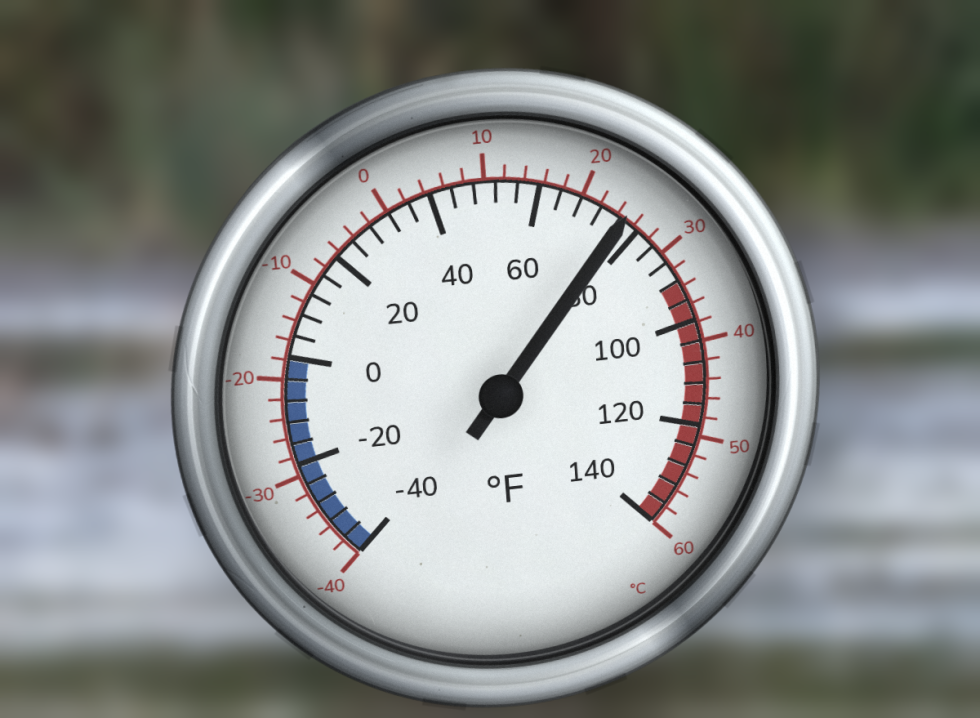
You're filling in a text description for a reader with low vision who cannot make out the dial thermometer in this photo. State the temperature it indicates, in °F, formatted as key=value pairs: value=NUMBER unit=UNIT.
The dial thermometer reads value=76 unit=°F
